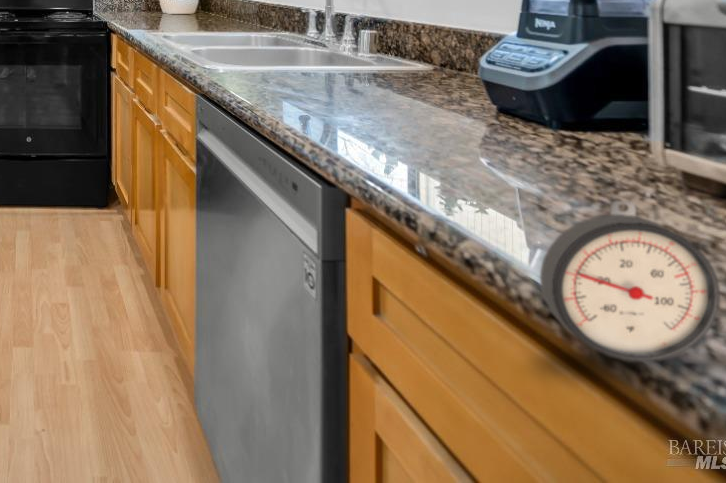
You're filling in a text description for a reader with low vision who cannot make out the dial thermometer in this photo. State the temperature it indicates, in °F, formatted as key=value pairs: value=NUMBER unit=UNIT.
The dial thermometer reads value=-20 unit=°F
